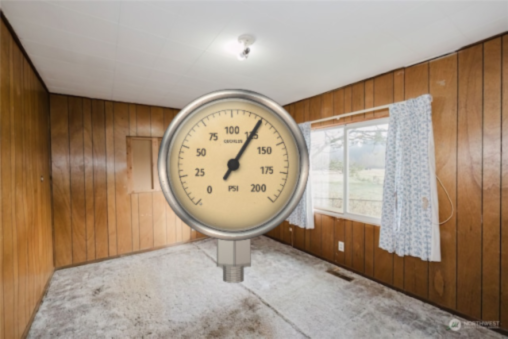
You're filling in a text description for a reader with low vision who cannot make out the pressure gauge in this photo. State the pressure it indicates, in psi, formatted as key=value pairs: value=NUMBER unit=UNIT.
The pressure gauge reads value=125 unit=psi
